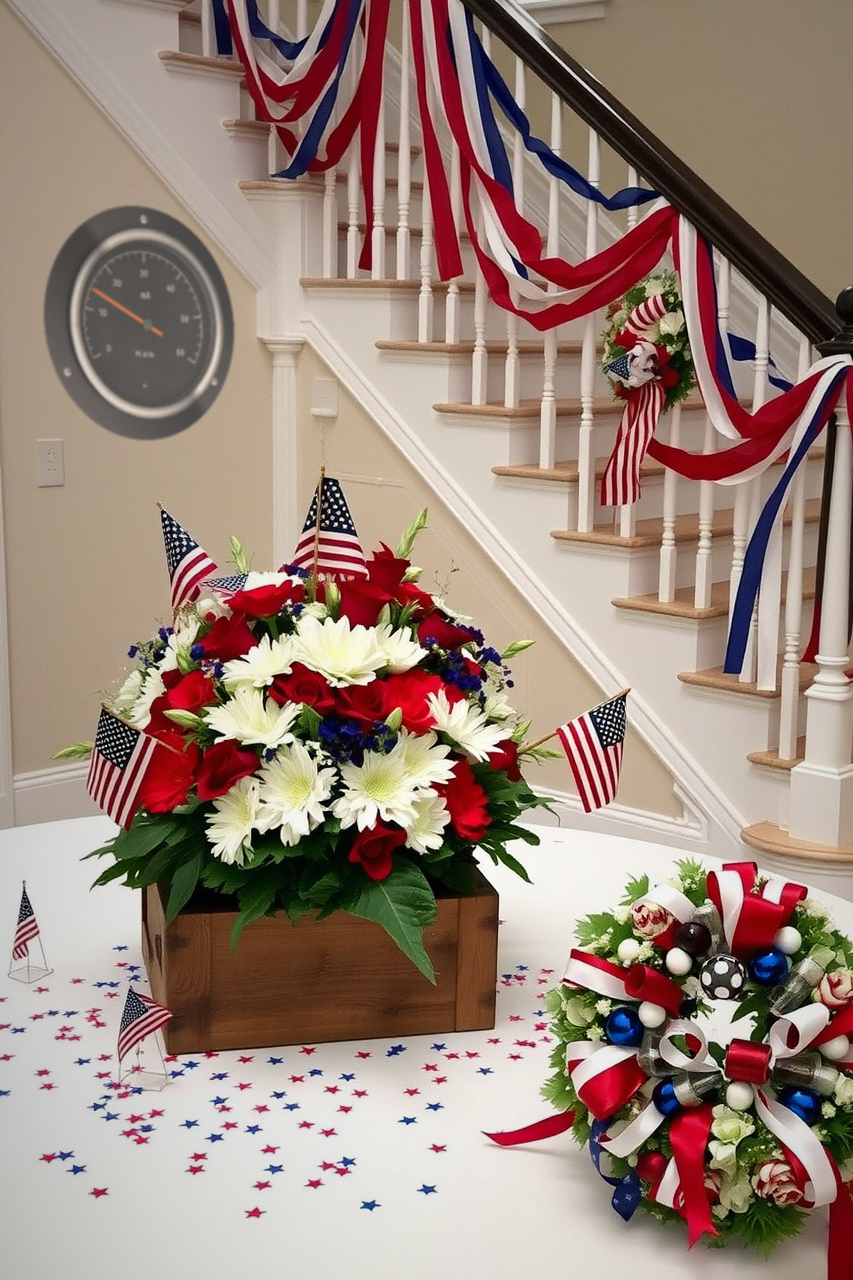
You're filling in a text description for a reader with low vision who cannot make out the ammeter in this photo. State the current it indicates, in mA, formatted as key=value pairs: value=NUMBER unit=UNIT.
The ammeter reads value=14 unit=mA
